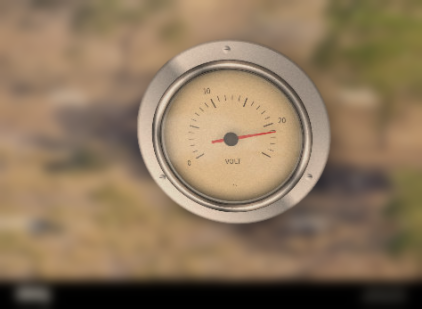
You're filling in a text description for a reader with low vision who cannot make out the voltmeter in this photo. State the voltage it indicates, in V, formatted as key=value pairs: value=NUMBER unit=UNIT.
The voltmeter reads value=21 unit=V
